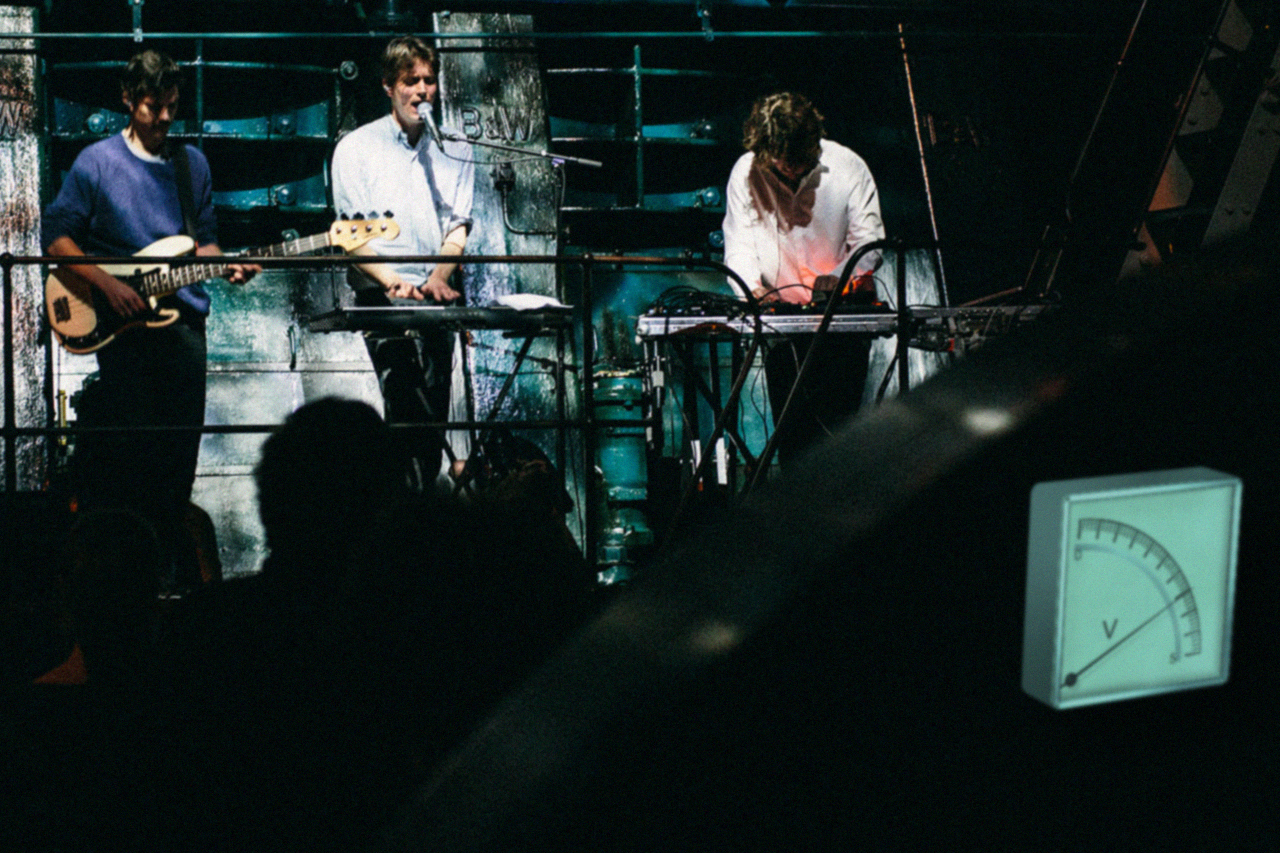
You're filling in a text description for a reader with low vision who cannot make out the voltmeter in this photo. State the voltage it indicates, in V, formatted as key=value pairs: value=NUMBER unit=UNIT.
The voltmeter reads value=3.5 unit=V
